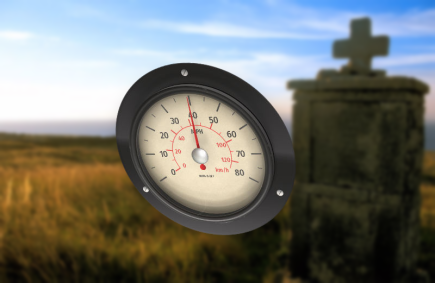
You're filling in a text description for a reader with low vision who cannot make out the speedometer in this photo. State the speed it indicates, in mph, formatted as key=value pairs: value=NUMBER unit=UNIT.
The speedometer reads value=40 unit=mph
